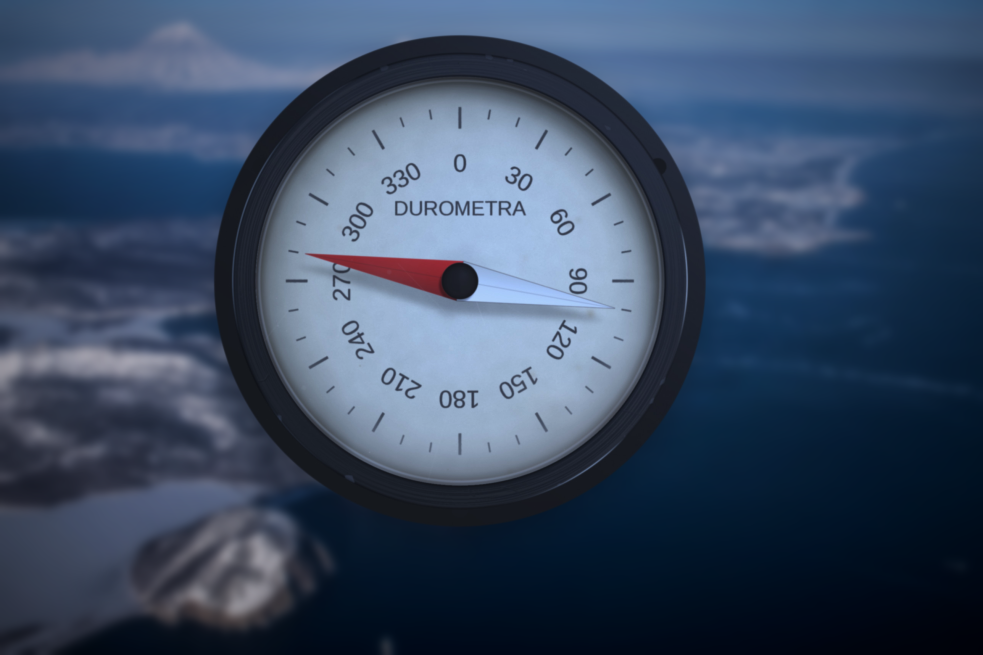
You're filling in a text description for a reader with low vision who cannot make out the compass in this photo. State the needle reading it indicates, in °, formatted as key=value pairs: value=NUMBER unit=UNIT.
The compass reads value=280 unit=°
